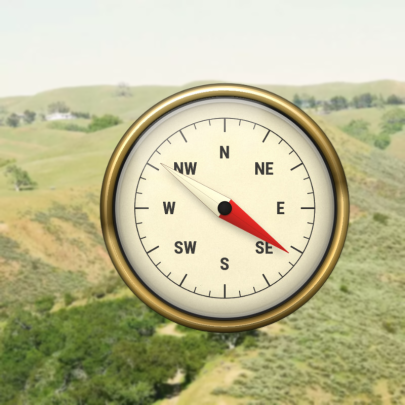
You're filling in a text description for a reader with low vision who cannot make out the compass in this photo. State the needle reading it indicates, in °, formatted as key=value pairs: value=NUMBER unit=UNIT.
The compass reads value=125 unit=°
